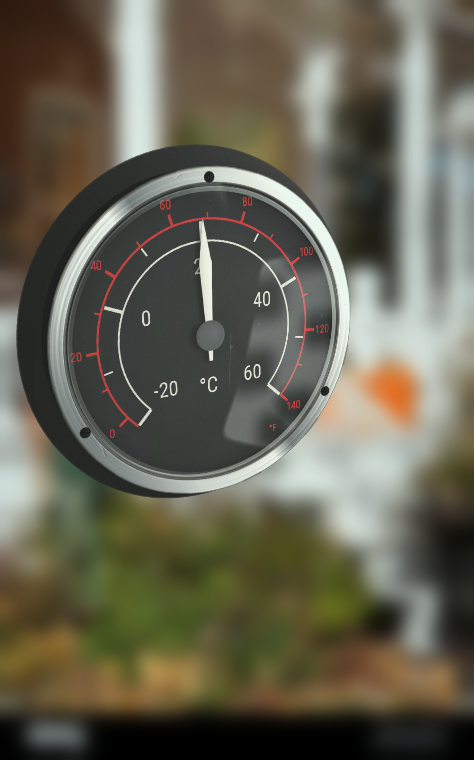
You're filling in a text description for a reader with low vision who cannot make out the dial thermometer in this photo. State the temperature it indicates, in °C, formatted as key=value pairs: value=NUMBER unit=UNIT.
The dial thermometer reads value=20 unit=°C
